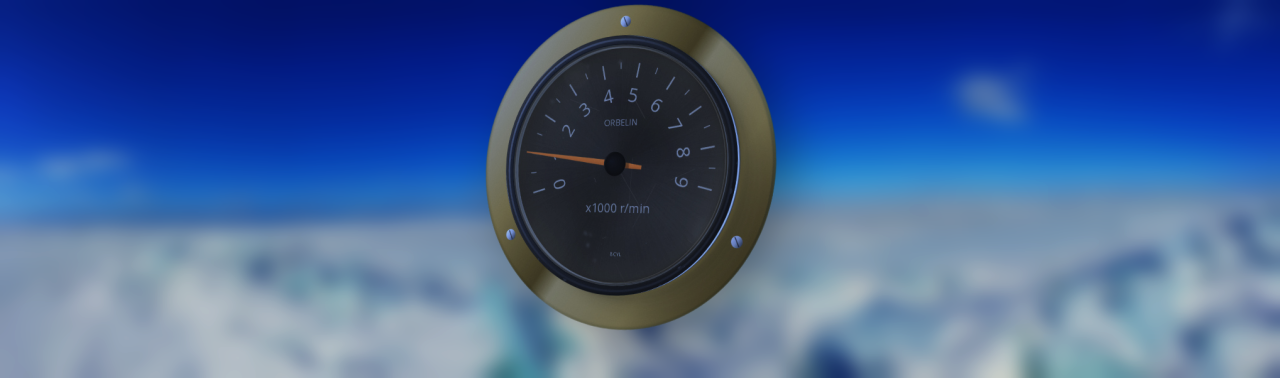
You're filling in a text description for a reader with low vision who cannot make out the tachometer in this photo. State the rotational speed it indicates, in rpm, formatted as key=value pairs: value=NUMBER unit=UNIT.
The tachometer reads value=1000 unit=rpm
